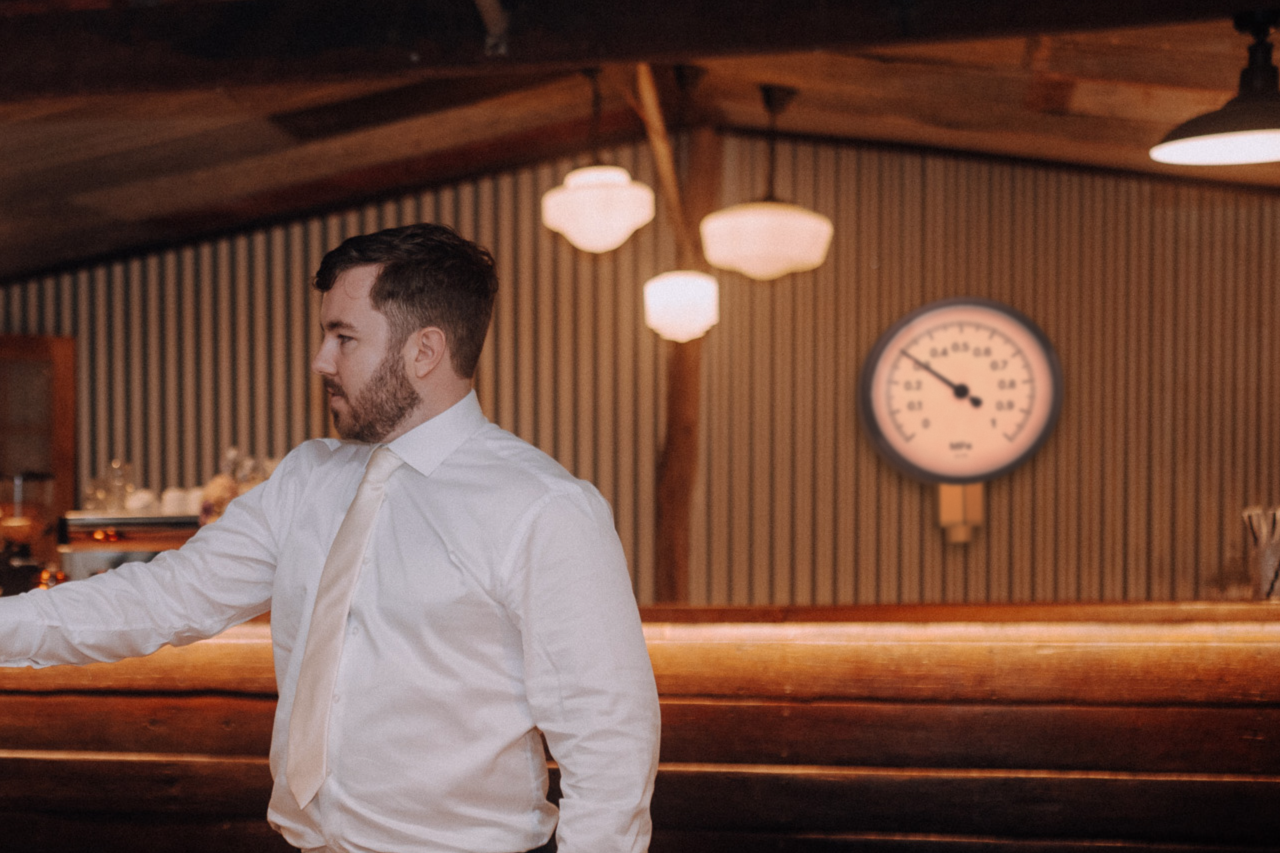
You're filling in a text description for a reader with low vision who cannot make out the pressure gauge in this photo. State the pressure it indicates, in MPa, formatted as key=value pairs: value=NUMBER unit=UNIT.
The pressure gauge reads value=0.3 unit=MPa
